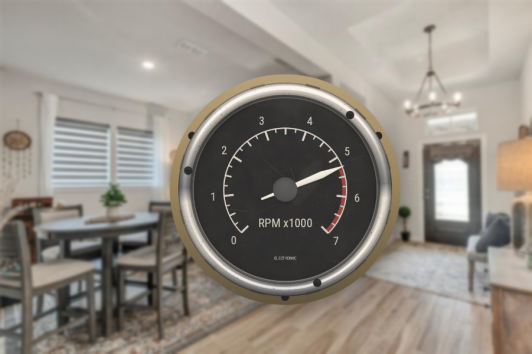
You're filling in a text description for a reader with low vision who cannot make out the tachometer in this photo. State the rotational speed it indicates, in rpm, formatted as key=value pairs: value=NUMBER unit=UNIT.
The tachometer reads value=5250 unit=rpm
